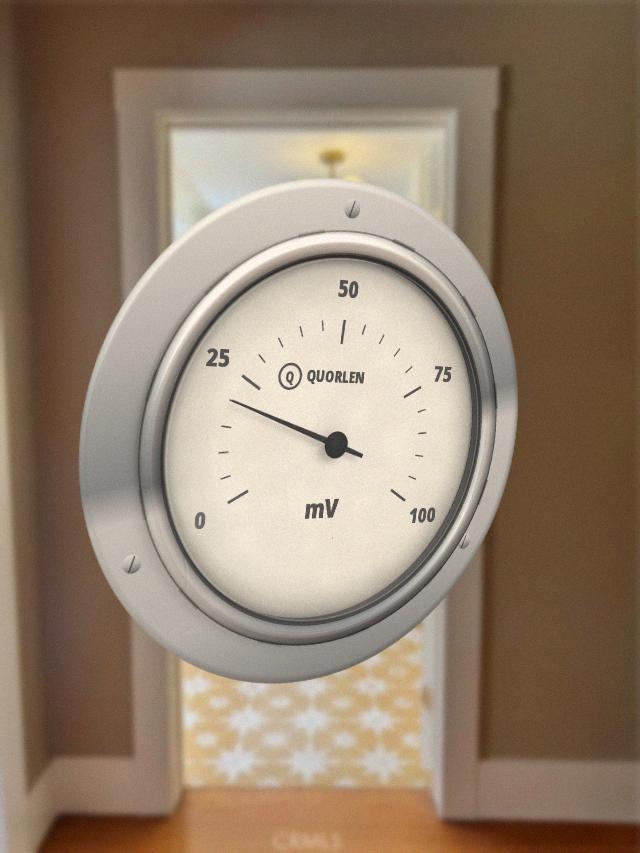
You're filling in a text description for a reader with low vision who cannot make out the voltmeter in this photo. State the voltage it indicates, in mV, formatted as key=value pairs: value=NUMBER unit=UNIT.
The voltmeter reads value=20 unit=mV
